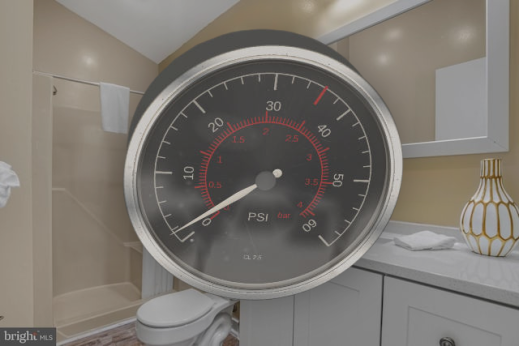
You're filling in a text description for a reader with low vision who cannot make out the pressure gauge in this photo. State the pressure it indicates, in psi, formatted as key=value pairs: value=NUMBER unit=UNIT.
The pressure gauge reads value=2 unit=psi
